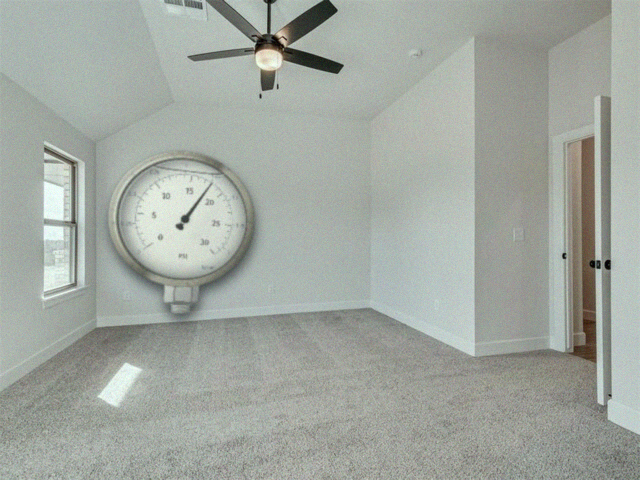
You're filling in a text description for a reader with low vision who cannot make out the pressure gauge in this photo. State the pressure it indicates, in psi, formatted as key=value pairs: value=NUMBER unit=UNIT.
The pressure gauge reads value=18 unit=psi
